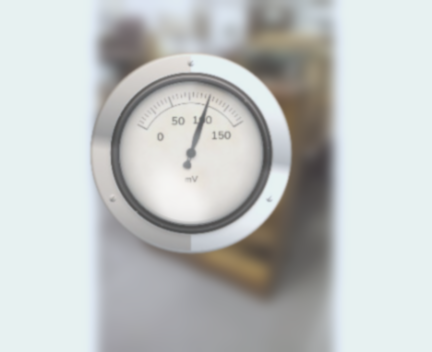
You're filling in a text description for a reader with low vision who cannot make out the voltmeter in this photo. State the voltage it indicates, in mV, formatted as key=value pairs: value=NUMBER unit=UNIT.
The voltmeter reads value=100 unit=mV
